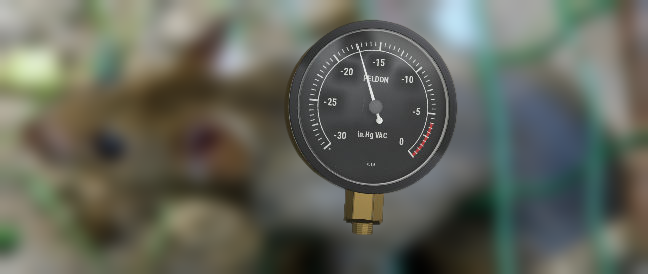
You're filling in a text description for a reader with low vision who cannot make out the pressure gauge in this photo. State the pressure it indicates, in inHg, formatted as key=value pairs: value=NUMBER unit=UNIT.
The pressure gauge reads value=-17.5 unit=inHg
